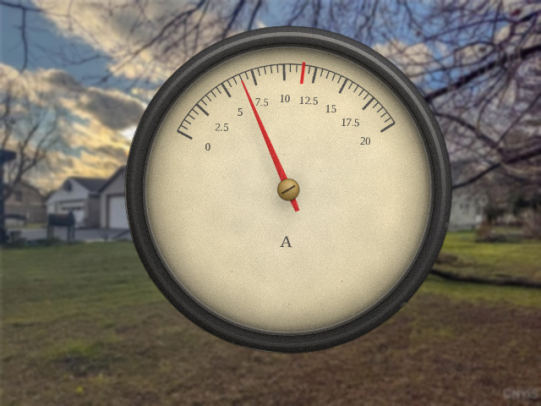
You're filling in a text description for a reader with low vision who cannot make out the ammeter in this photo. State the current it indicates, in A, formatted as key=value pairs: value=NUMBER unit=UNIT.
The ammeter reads value=6.5 unit=A
